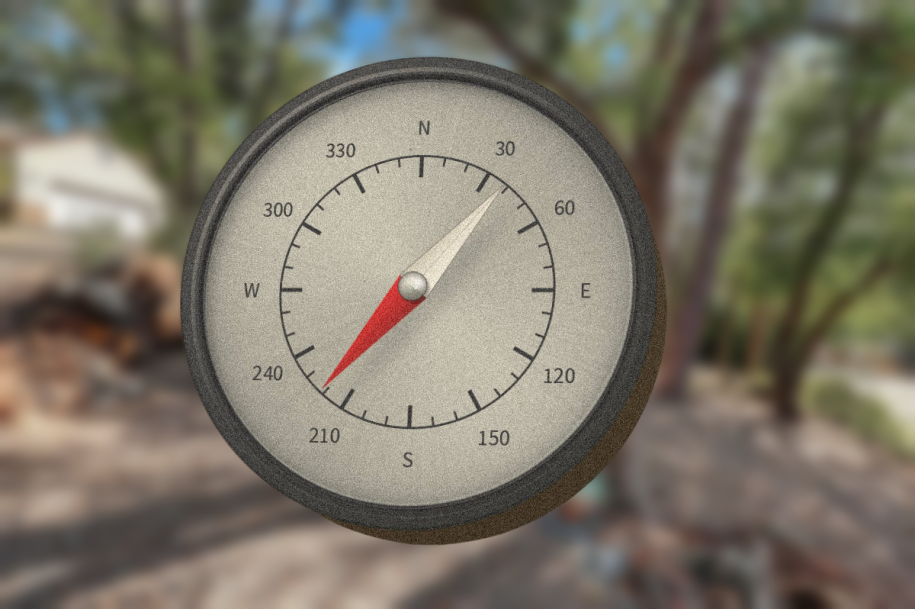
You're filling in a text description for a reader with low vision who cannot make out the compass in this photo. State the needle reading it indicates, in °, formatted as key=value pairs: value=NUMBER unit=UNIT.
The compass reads value=220 unit=°
